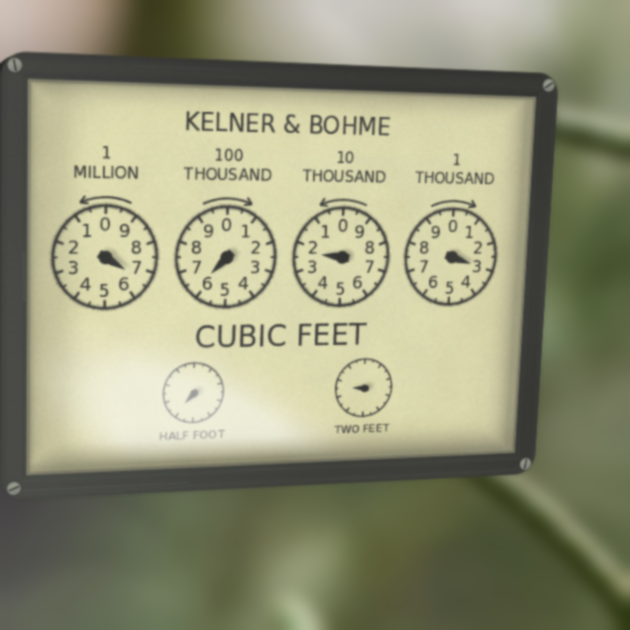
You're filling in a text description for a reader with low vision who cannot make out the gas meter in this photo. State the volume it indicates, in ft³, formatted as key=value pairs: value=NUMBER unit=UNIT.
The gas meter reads value=662300 unit=ft³
